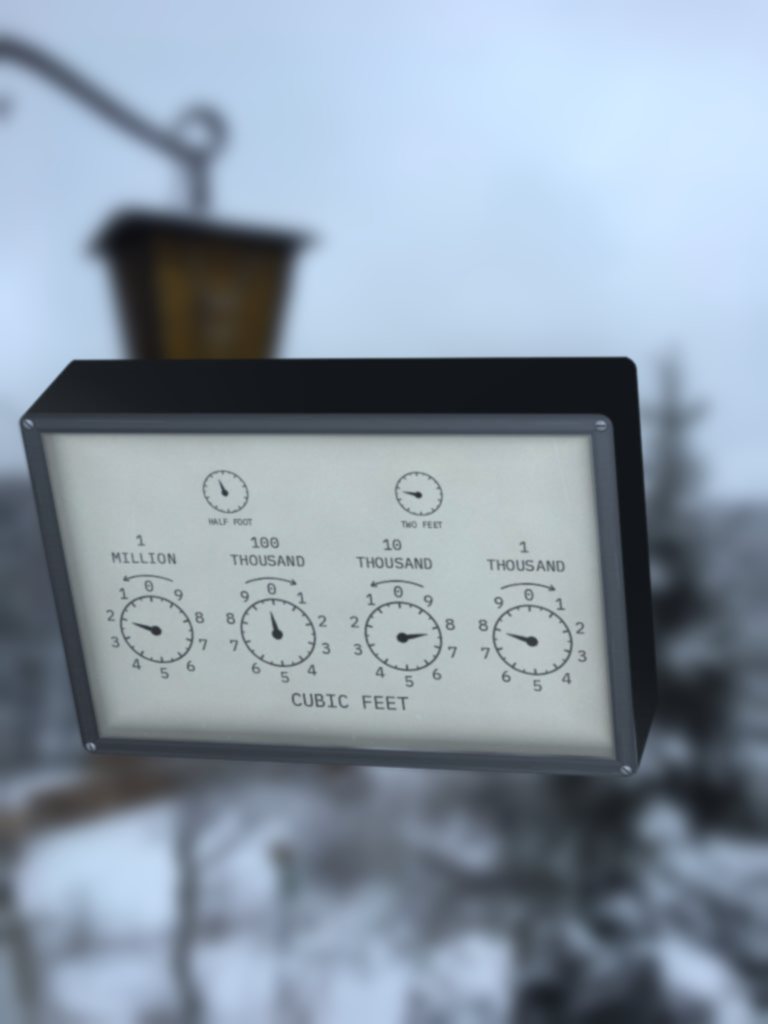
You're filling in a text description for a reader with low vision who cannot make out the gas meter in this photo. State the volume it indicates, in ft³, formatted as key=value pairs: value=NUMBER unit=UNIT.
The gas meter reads value=197800 unit=ft³
